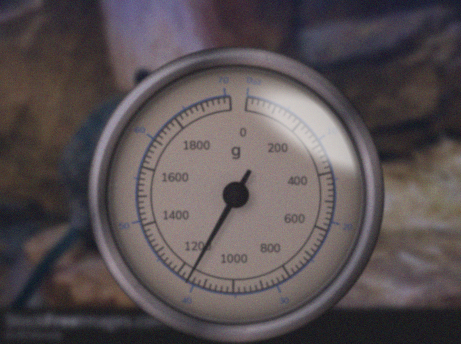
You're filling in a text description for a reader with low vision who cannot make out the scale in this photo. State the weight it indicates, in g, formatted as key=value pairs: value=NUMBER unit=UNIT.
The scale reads value=1160 unit=g
